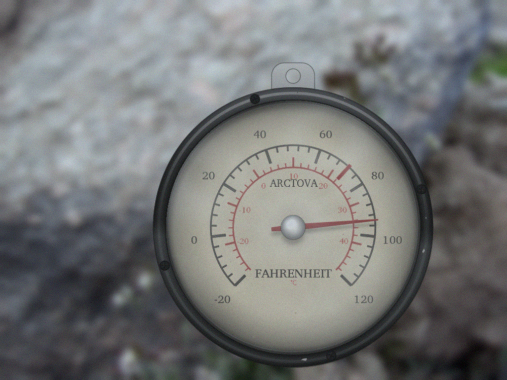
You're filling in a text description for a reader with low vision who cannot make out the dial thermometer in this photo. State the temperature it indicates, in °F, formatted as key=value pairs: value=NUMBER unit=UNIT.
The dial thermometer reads value=94 unit=°F
